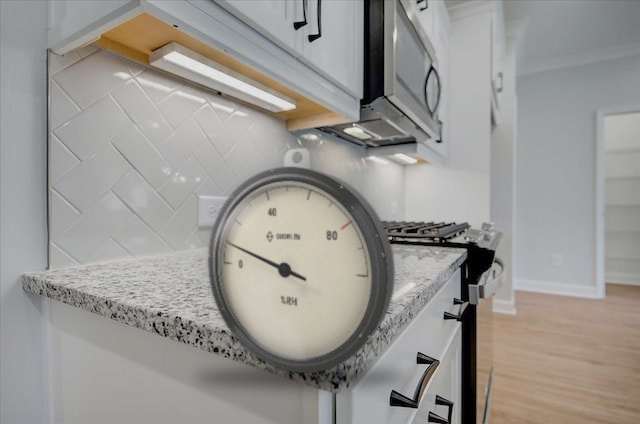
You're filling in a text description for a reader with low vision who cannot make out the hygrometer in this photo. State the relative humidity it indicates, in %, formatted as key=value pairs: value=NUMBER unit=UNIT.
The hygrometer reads value=10 unit=%
